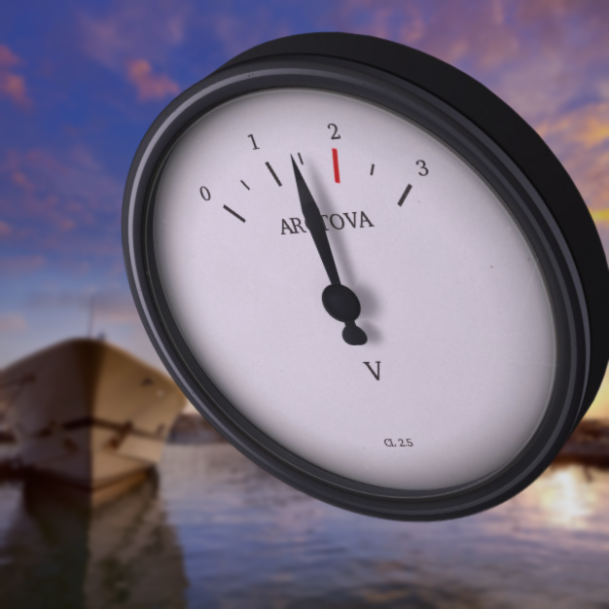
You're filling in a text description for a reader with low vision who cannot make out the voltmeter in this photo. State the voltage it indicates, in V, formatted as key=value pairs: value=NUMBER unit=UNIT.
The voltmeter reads value=1.5 unit=V
